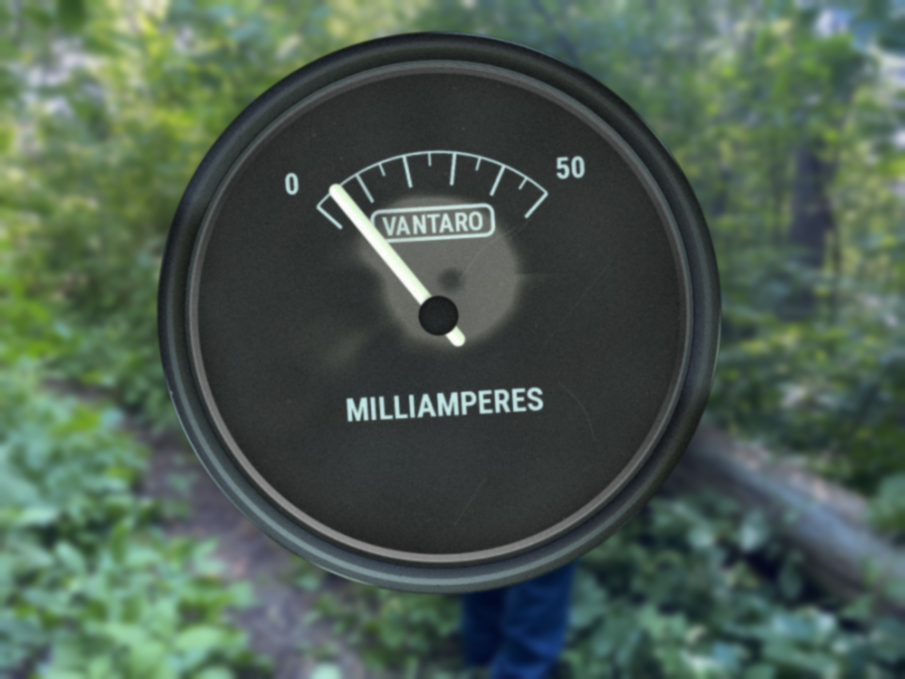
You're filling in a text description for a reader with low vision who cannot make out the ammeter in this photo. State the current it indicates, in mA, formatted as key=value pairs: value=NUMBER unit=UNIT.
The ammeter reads value=5 unit=mA
